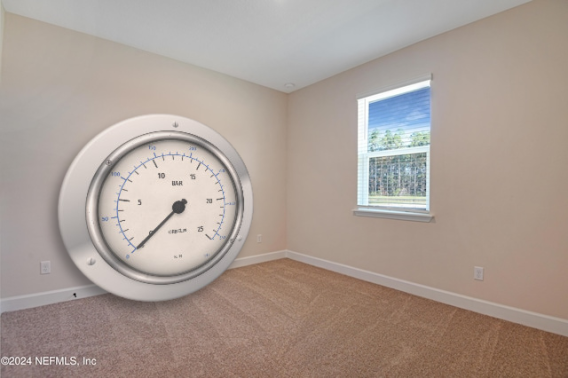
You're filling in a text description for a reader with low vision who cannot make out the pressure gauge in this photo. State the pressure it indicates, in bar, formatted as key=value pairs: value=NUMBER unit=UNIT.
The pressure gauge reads value=0 unit=bar
